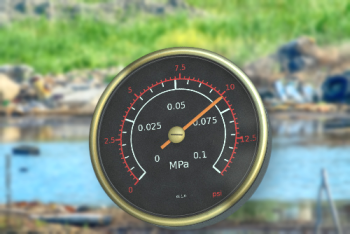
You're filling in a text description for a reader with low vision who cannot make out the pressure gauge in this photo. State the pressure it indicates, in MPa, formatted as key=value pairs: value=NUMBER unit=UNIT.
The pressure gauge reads value=0.07 unit=MPa
